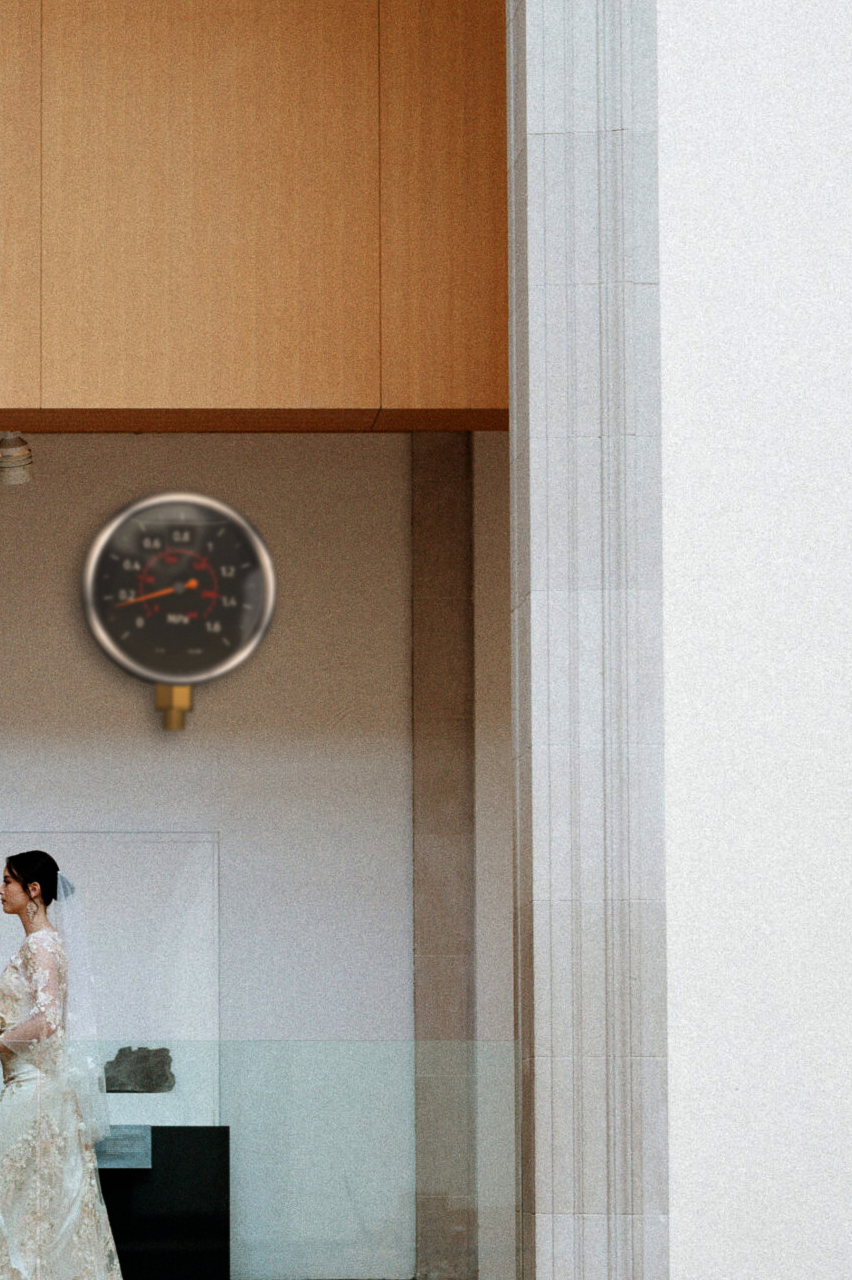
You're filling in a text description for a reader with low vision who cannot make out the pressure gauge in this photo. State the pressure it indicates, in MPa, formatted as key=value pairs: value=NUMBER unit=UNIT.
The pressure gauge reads value=0.15 unit=MPa
